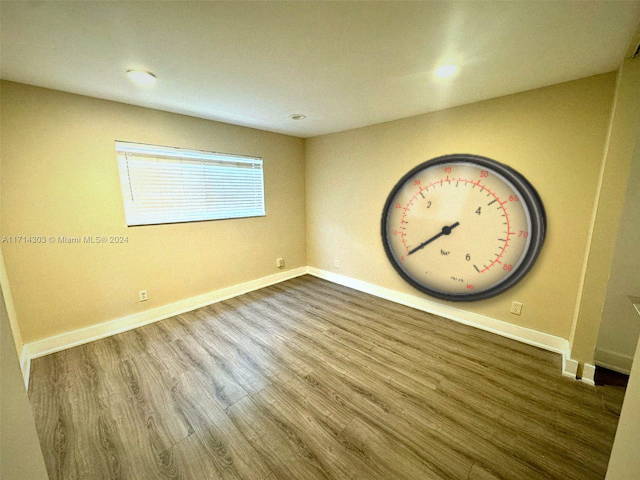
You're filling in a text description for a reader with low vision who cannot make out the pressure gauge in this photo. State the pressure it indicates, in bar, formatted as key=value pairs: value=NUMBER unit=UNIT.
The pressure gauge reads value=0 unit=bar
